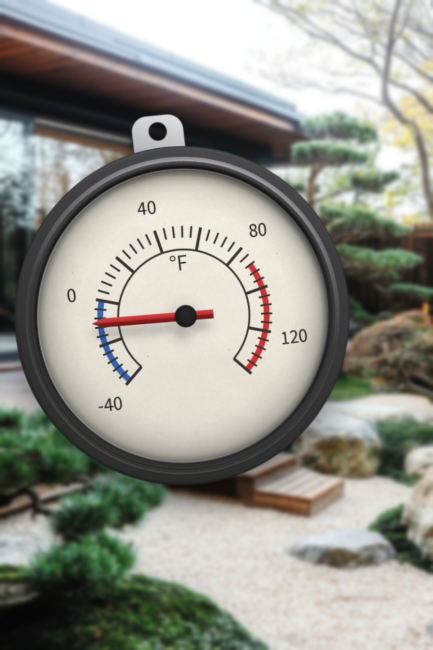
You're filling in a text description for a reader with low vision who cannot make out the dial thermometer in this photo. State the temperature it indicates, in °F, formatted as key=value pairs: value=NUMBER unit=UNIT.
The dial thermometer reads value=-10 unit=°F
